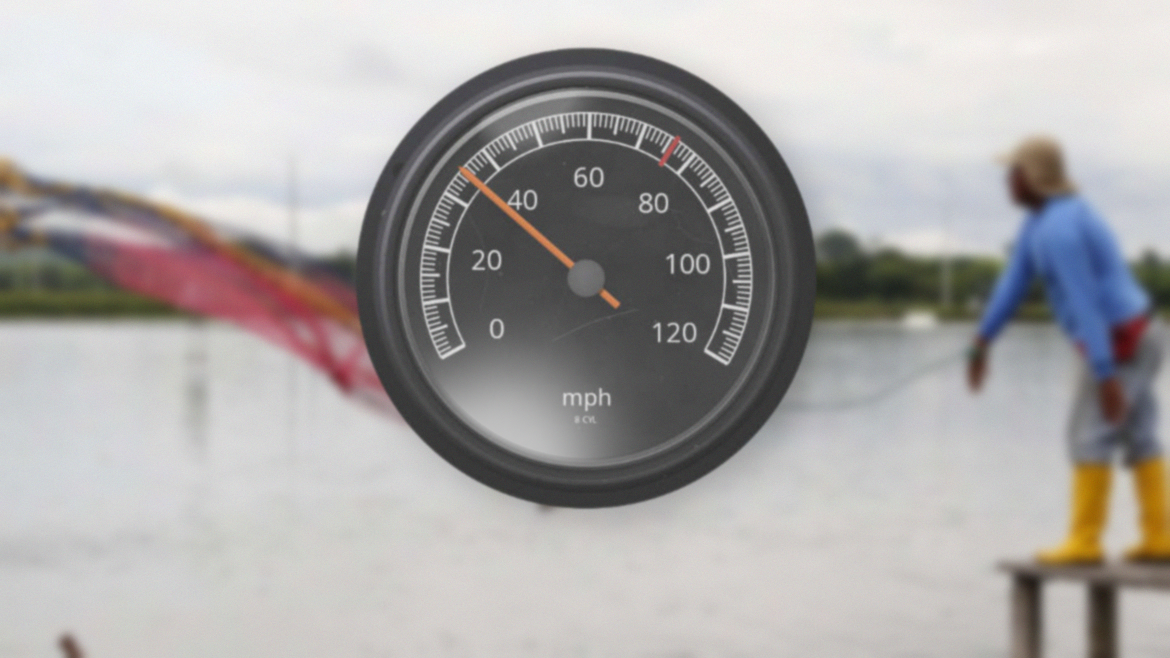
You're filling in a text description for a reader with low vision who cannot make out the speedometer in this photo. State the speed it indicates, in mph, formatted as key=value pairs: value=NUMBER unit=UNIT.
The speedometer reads value=35 unit=mph
